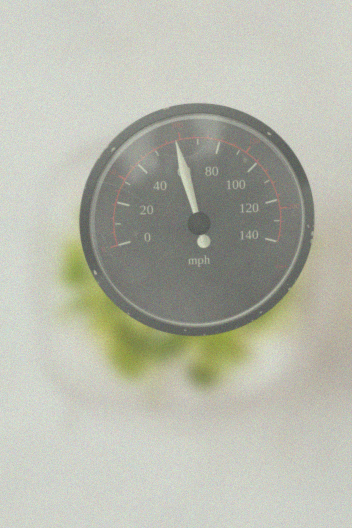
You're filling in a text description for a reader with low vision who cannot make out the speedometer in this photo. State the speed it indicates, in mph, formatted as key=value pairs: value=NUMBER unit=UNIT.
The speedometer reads value=60 unit=mph
